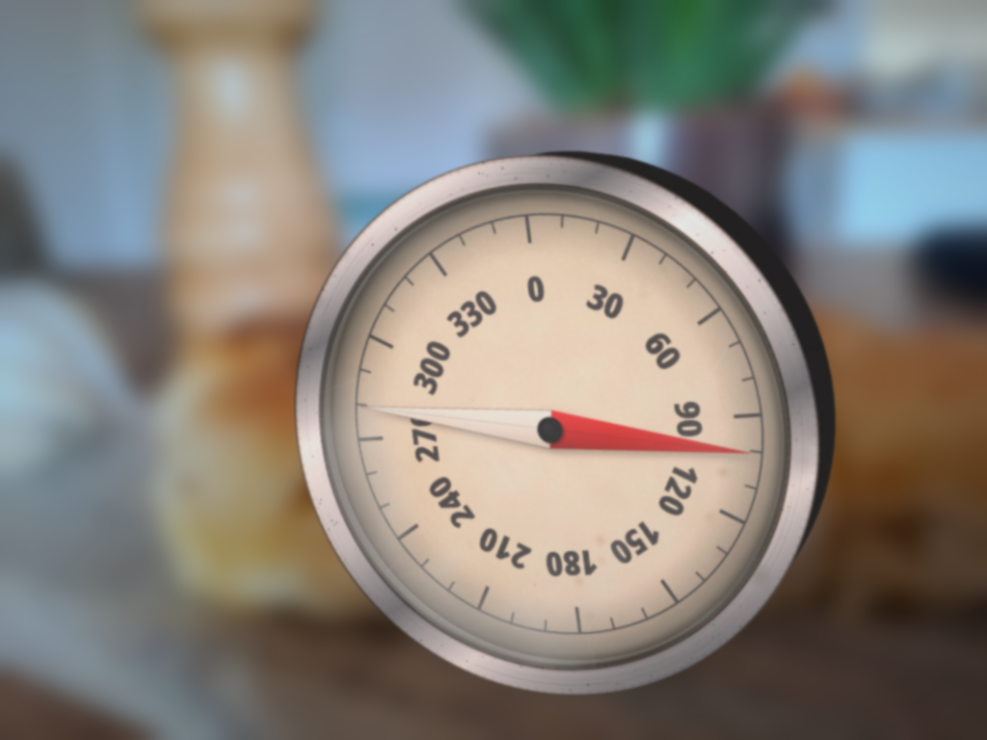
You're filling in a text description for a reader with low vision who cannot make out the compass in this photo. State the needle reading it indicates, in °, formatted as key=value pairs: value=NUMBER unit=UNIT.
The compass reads value=100 unit=°
